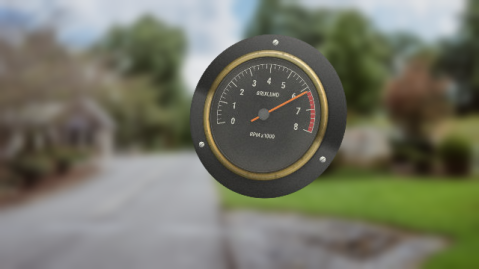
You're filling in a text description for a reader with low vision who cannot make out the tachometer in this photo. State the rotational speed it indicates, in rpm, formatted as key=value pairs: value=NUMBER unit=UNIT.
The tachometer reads value=6200 unit=rpm
